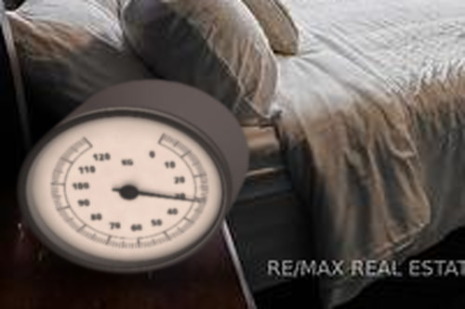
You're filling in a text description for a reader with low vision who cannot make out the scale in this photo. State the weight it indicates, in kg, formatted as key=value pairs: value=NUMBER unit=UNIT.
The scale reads value=30 unit=kg
